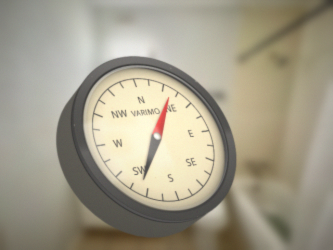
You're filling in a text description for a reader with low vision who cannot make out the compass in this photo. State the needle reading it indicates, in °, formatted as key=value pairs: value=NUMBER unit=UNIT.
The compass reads value=37.5 unit=°
